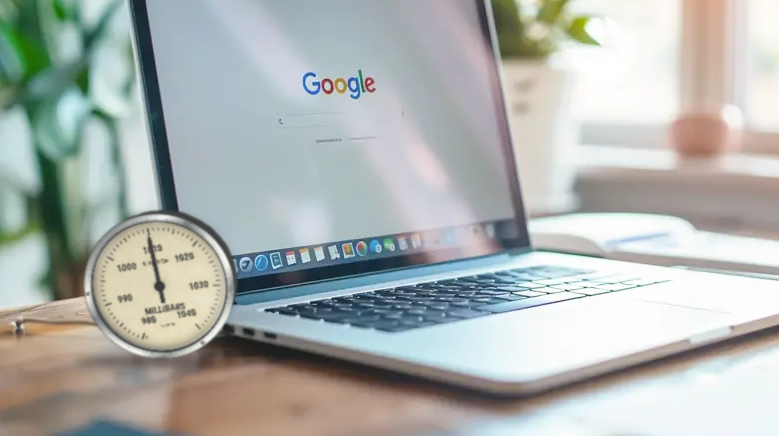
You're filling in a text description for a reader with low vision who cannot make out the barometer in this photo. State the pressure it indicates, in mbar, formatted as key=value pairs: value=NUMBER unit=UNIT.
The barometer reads value=1010 unit=mbar
